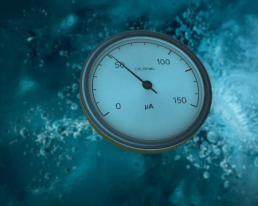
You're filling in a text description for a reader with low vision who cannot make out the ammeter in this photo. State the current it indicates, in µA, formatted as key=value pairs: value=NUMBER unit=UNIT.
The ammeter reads value=50 unit=µA
